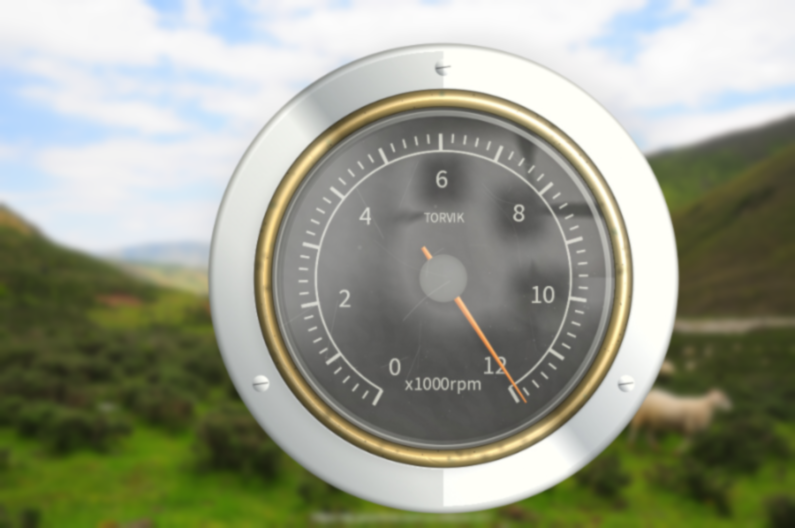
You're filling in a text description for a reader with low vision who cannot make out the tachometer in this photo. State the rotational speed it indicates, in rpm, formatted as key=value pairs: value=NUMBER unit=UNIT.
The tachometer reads value=11900 unit=rpm
